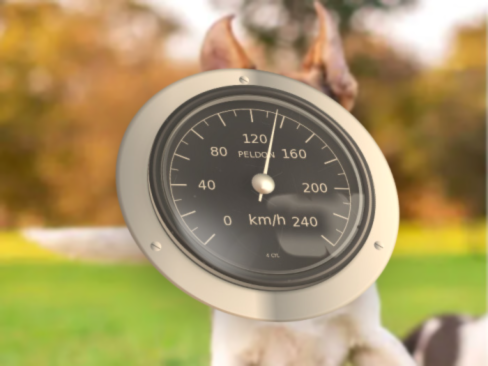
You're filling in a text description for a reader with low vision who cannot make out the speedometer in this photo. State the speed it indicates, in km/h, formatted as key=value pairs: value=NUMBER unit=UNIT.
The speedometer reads value=135 unit=km/h
